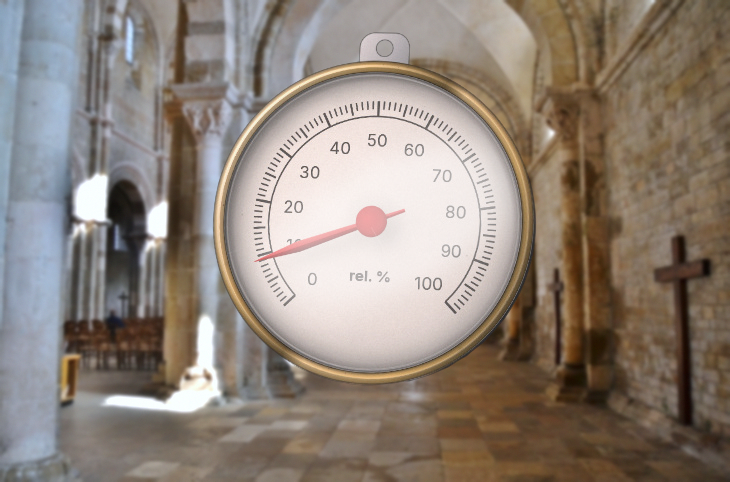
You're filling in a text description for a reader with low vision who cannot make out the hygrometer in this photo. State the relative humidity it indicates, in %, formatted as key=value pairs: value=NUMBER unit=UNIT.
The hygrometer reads value=9 unit=%
